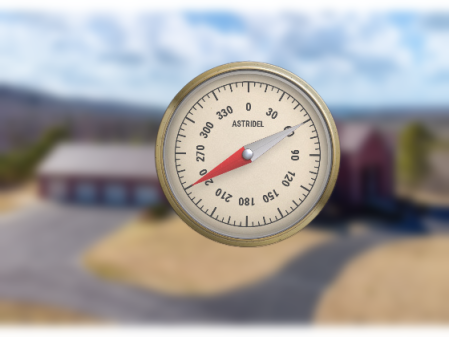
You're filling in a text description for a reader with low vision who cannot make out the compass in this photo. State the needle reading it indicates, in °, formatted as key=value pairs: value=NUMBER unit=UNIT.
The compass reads value=240 unit=°
